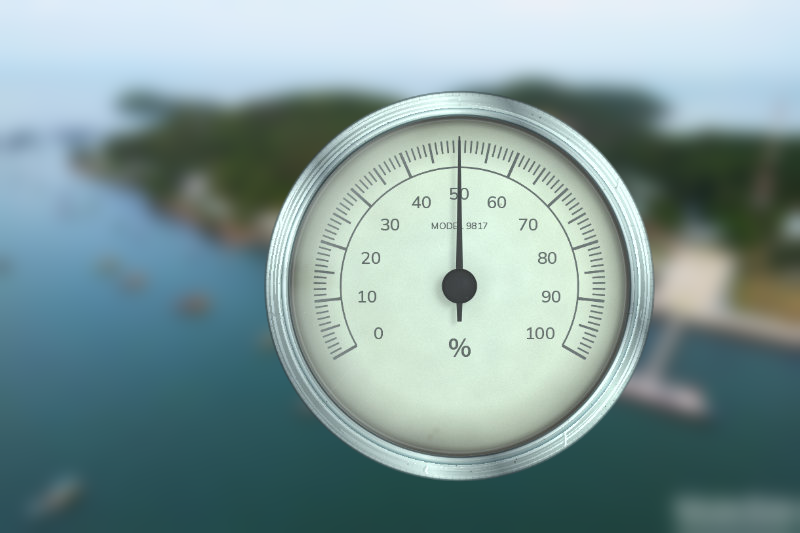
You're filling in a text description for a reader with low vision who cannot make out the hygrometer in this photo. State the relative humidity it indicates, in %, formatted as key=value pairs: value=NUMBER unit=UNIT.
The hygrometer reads value=50 unit=%
